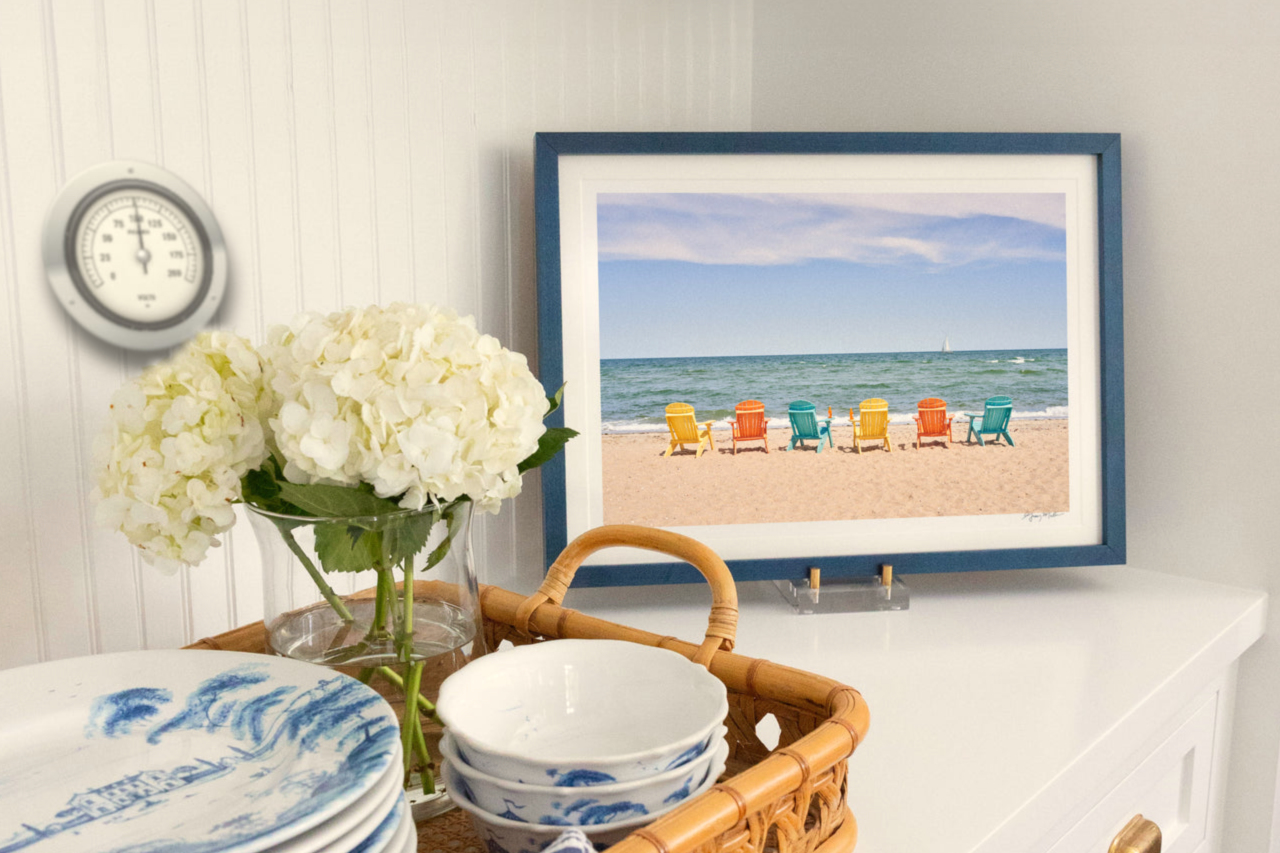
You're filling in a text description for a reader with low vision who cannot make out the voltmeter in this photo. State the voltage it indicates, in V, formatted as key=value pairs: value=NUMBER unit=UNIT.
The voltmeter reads value=100 unit=V
